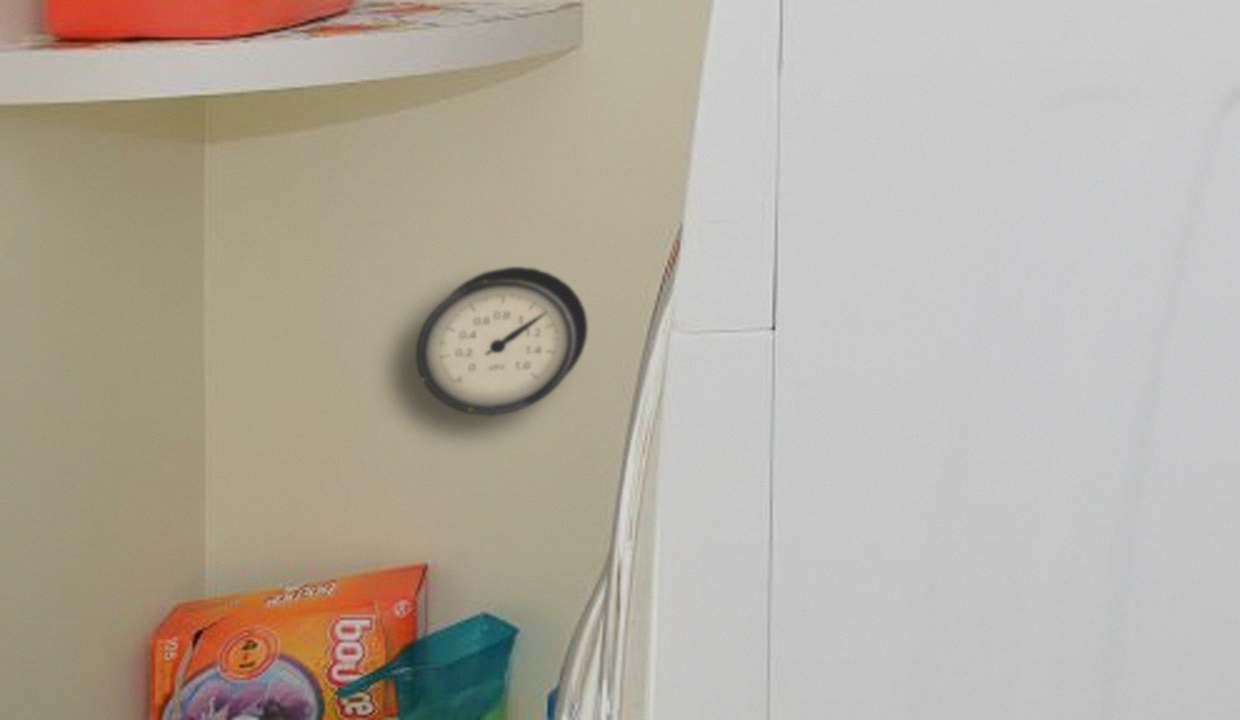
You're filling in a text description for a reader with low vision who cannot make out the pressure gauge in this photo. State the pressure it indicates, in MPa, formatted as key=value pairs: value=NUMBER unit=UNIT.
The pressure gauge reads value=1.1 unit=MPa
